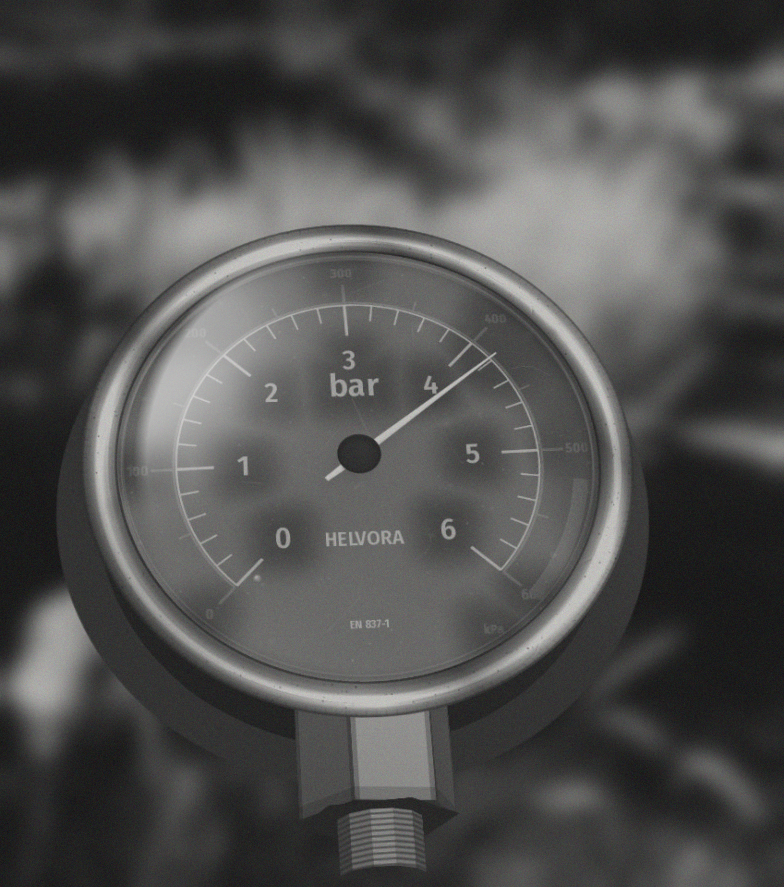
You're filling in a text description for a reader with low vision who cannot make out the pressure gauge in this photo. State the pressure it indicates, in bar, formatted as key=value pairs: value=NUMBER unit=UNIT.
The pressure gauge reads value=4.2 unit=bar
